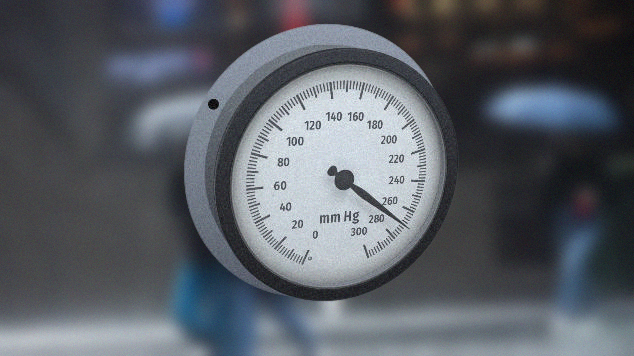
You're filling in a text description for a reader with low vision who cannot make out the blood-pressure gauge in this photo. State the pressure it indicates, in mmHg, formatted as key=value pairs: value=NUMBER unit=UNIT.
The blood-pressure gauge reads value=270 unit=mmHg
